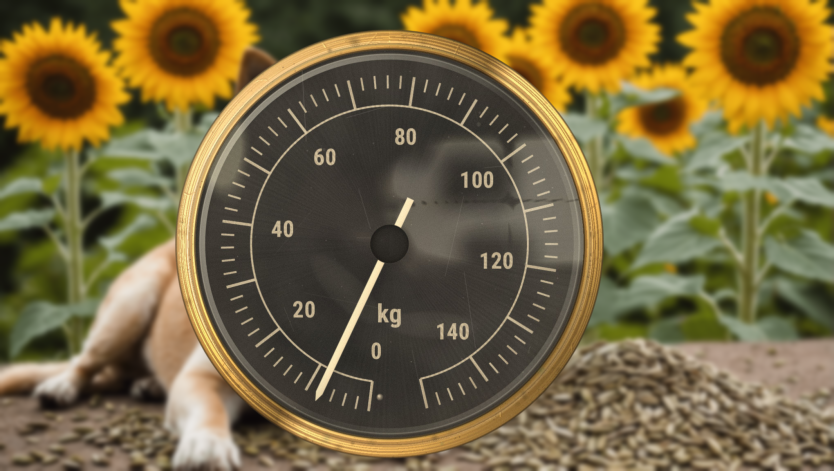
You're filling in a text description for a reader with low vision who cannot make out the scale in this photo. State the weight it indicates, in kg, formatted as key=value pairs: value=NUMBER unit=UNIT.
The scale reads value=8 unit=kg
